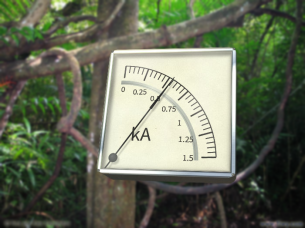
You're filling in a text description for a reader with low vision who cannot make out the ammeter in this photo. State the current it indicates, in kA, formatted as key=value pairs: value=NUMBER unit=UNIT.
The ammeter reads value=0.55 unit=kA
